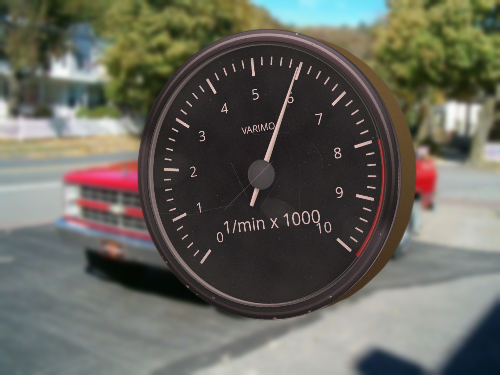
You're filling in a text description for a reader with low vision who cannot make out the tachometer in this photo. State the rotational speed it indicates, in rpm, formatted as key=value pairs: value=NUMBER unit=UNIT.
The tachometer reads value=6000 unit=rpm
